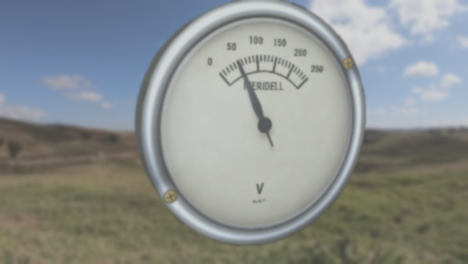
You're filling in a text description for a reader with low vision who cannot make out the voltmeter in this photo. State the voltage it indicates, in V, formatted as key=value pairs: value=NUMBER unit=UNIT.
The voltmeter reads value=50 unit=V
